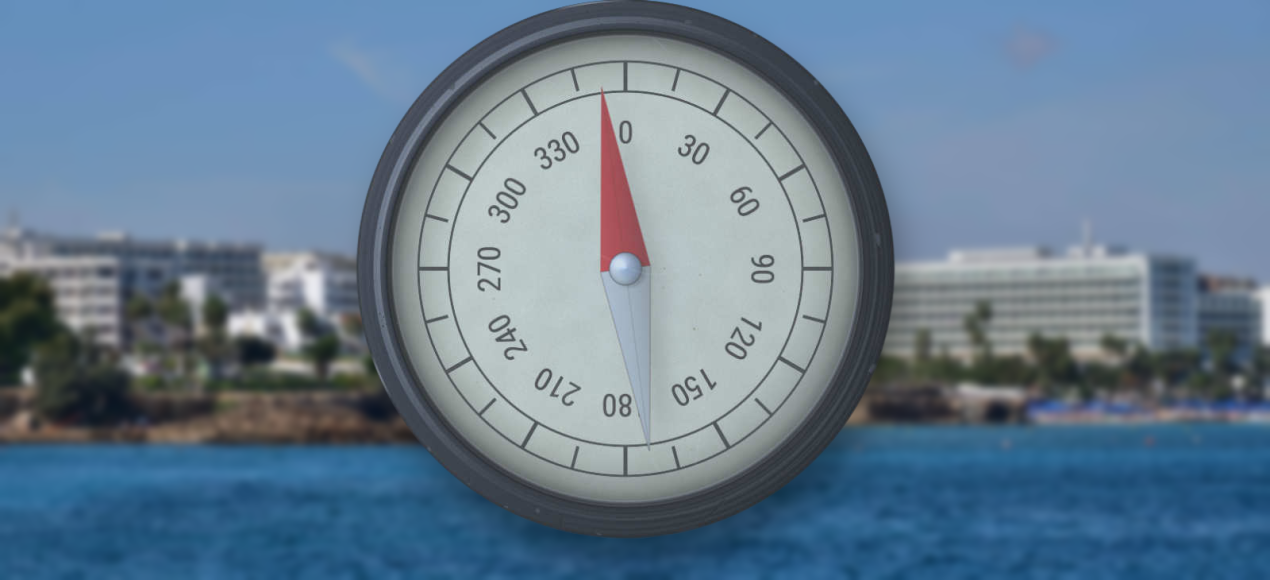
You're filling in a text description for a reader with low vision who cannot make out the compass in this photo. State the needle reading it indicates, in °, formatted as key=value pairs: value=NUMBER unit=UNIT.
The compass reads value=352.5 unit=°
